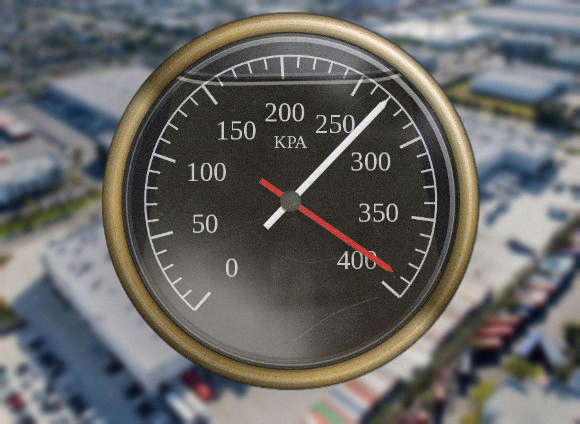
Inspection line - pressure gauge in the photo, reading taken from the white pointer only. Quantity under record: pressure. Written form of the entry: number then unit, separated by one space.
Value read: 270 kPa
